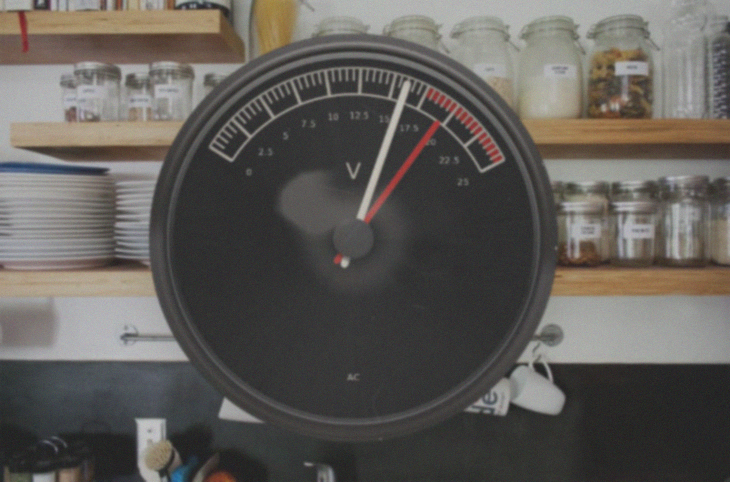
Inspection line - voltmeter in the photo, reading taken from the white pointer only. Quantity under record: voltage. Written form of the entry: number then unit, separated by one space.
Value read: 16 V
